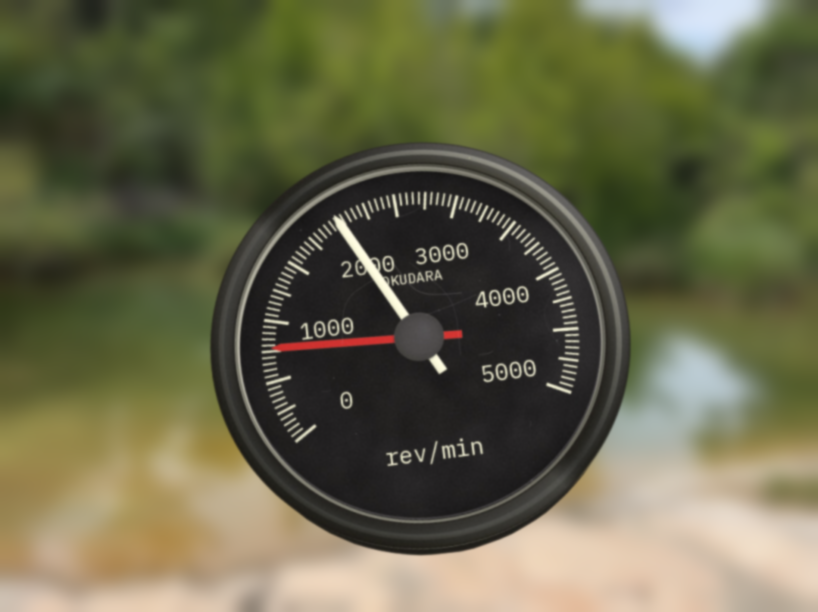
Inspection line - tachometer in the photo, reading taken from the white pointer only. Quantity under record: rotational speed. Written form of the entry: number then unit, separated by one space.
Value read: 2000 rpm
